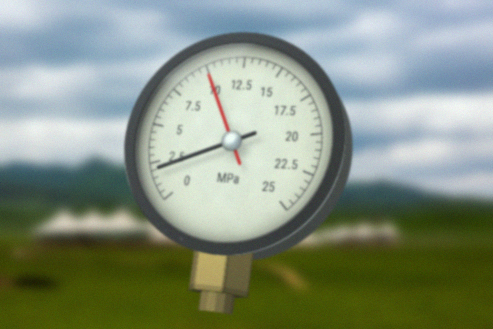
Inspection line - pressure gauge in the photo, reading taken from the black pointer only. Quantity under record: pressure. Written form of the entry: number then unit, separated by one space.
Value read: 2 MPa
